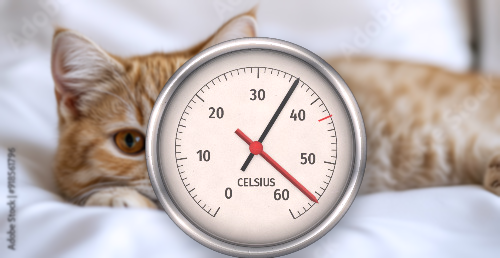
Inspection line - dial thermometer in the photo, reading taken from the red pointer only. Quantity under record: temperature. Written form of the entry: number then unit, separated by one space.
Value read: 56 °C
